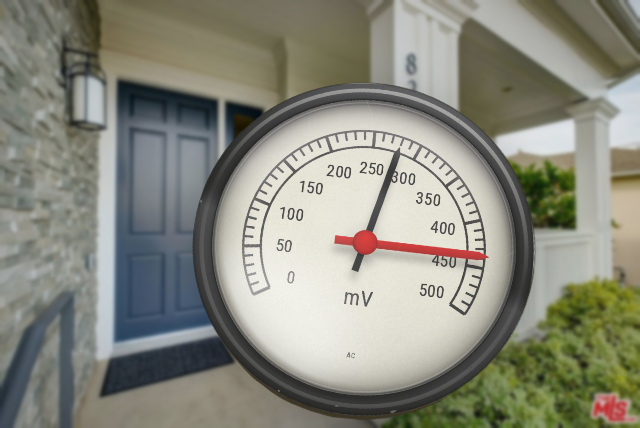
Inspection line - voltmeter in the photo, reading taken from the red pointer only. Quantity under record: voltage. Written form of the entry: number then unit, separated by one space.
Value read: 440 mV
